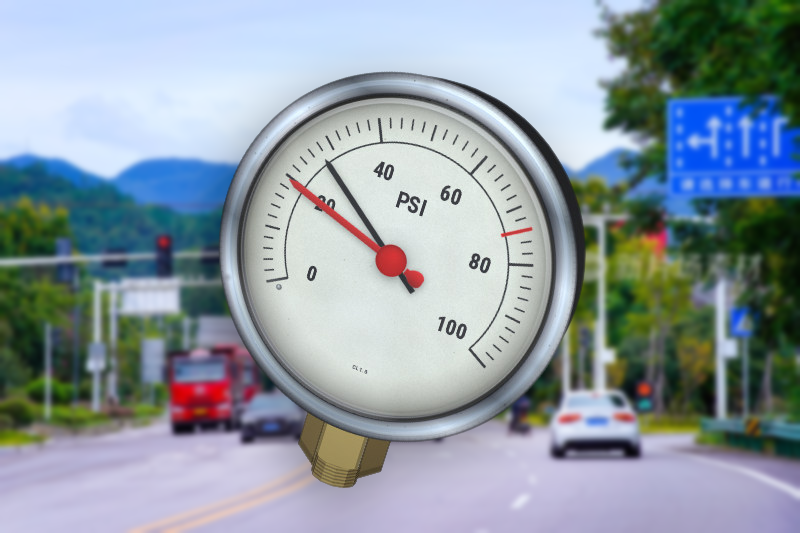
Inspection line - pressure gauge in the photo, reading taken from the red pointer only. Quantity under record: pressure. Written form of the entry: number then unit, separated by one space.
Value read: 20 psi
